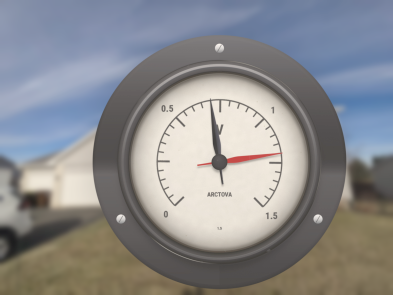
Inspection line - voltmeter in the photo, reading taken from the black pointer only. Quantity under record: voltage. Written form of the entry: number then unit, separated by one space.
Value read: 0.7 V
